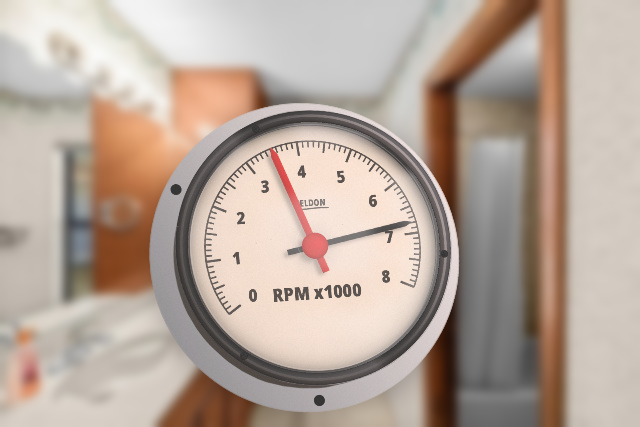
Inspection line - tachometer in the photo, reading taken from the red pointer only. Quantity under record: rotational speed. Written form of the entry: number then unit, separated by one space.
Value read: 3500 rpm
